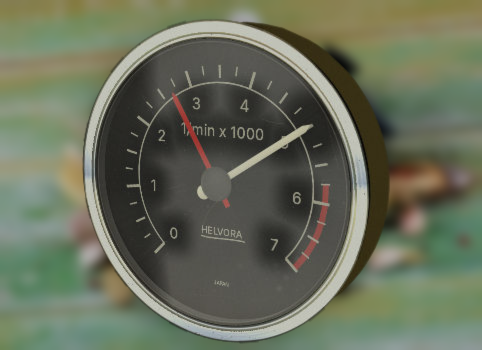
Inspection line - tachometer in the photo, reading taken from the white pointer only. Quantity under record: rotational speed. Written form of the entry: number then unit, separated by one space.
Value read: 5000 rpm
